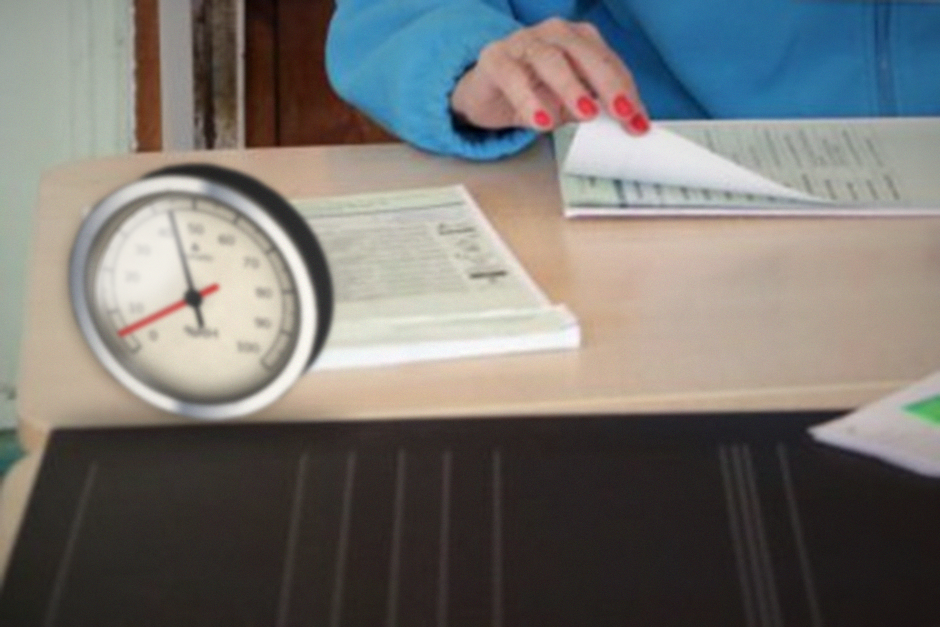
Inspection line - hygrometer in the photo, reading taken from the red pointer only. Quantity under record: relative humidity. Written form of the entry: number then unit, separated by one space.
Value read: 5 %
